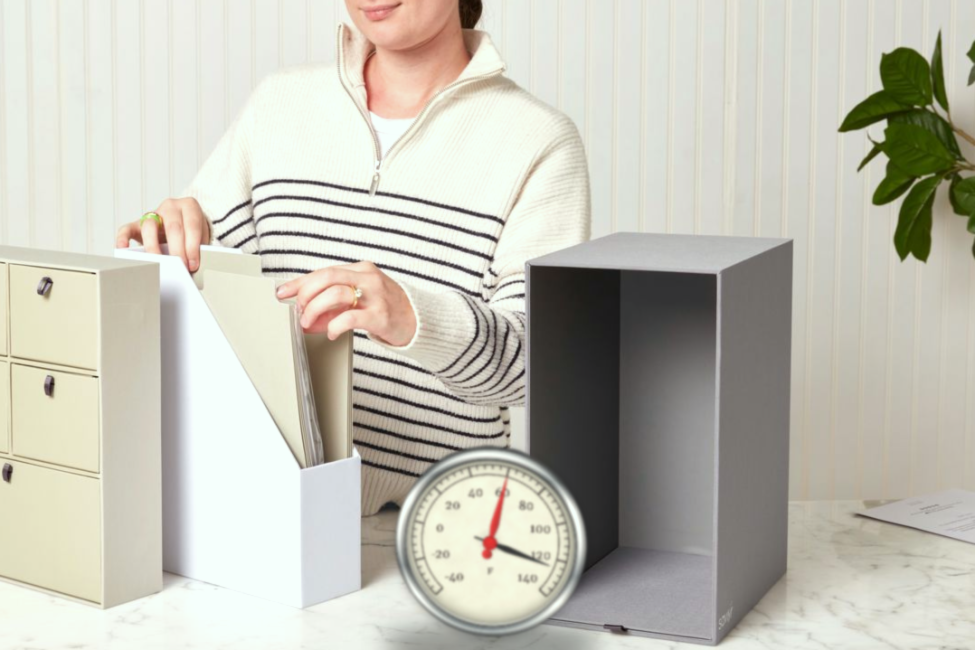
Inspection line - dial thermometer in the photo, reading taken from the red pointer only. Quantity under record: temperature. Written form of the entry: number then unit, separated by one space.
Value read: 60 °F
